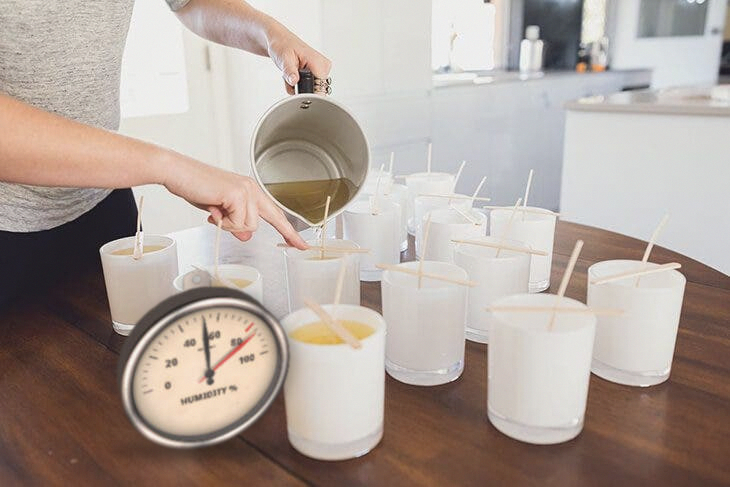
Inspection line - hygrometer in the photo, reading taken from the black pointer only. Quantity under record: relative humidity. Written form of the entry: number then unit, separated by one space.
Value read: 52 %
